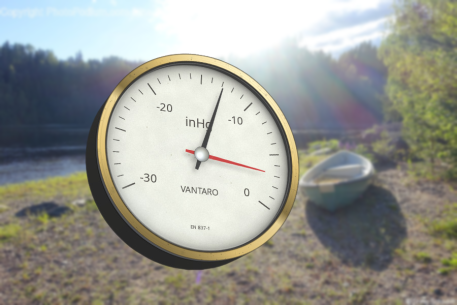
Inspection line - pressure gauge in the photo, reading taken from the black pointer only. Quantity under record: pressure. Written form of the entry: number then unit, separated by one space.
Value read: -13 inHg
